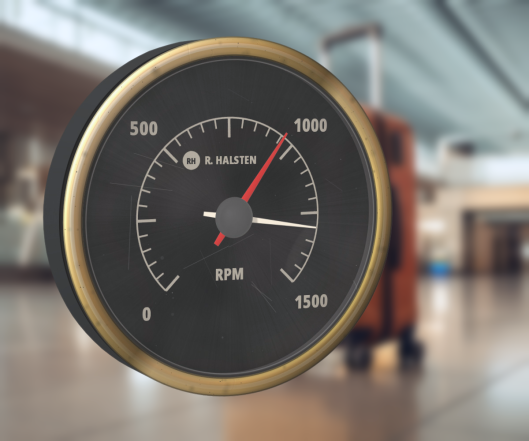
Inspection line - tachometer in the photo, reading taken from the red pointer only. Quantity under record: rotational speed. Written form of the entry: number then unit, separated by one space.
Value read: 950 rpm
